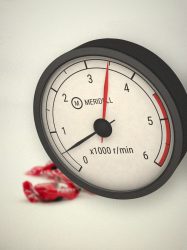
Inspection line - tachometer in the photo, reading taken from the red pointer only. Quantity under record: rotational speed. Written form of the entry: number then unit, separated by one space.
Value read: 3500 rpm
